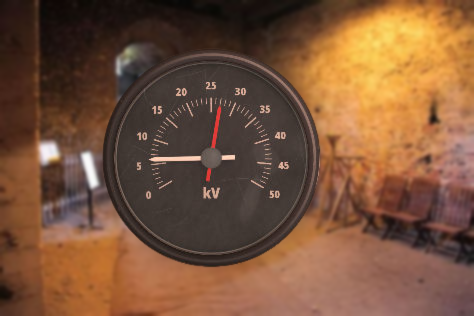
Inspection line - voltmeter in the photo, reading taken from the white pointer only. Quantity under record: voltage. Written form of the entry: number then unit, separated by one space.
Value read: 6 kV
